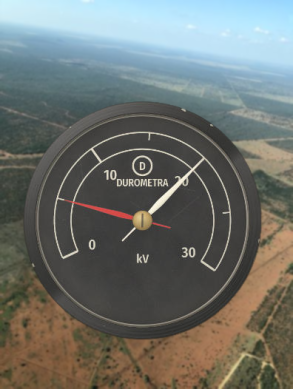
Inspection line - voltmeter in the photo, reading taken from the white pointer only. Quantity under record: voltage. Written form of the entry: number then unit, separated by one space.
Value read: 20 kV
